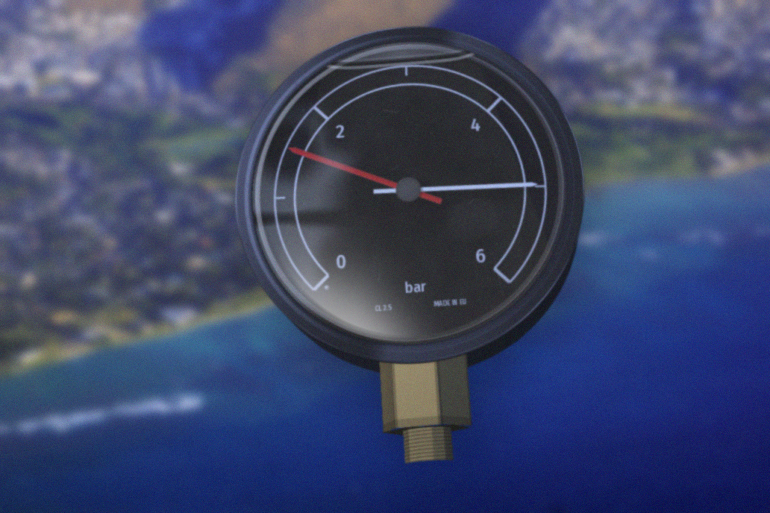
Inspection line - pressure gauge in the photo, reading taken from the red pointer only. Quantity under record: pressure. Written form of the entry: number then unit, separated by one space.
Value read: 1.5 bar
